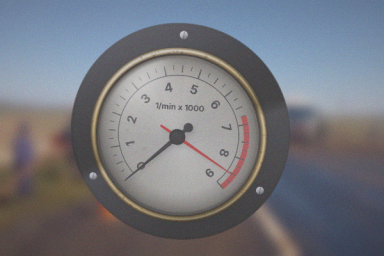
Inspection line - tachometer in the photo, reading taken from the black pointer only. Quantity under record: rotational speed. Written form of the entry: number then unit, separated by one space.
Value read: 0 rpm
